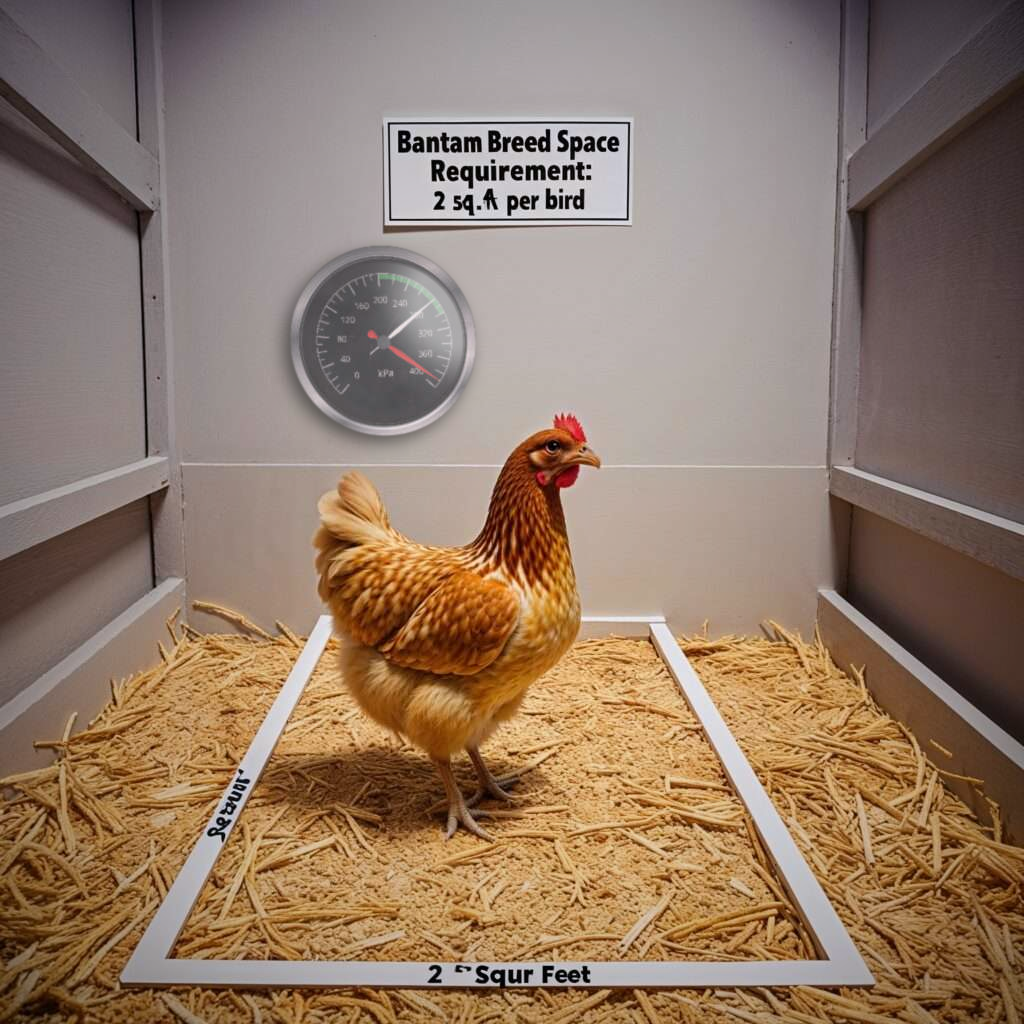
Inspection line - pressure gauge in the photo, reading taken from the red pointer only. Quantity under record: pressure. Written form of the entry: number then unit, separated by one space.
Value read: 390 kPa
